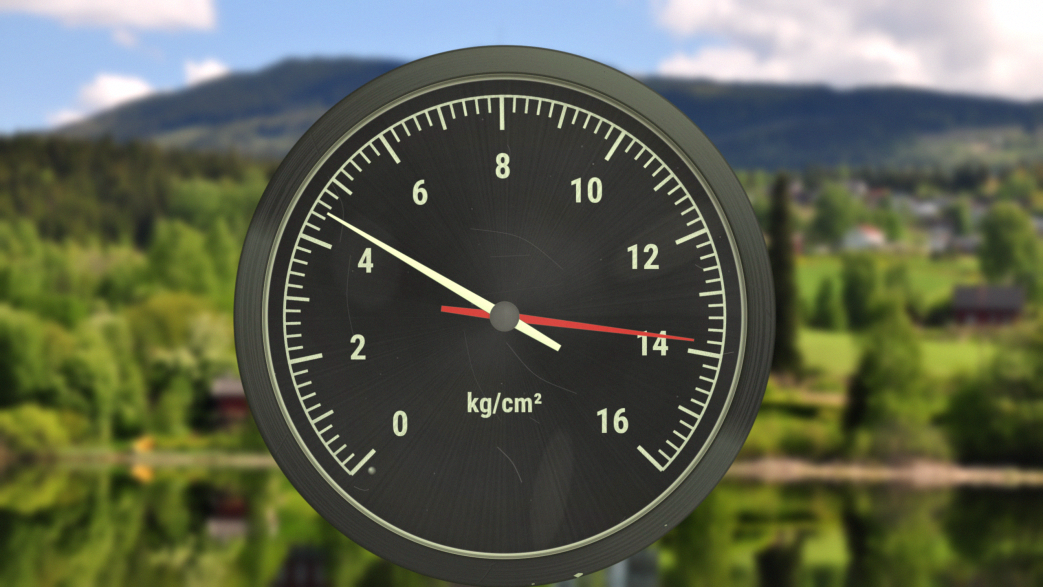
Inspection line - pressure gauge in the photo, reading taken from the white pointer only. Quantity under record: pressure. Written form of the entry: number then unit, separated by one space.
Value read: 4.5 kg/cm²
